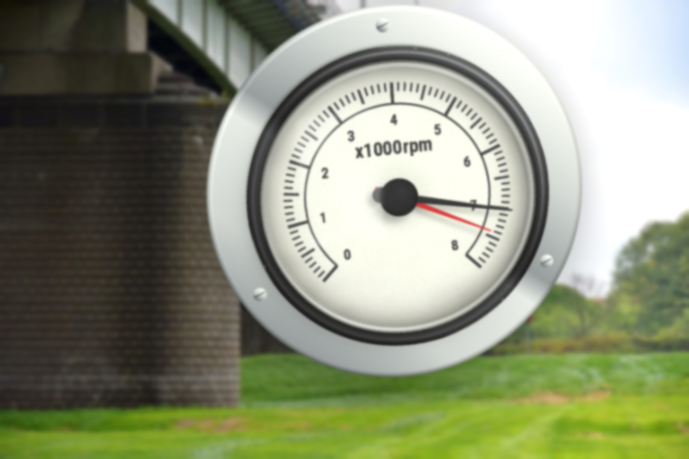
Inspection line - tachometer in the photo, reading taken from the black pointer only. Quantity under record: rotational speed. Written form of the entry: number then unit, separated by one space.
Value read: 7000 rpm
